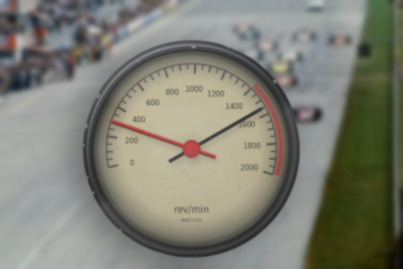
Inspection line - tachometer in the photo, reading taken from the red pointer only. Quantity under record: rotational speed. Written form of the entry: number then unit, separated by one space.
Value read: 300 rpm
